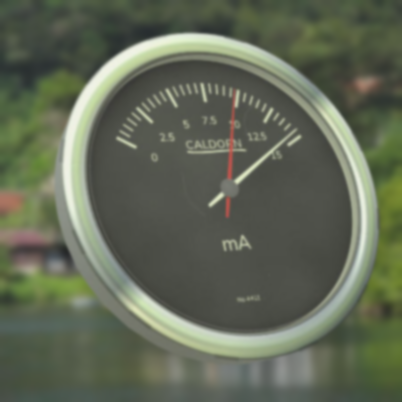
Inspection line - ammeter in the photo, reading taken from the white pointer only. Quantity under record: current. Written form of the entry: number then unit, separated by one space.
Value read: 14.5 mA
